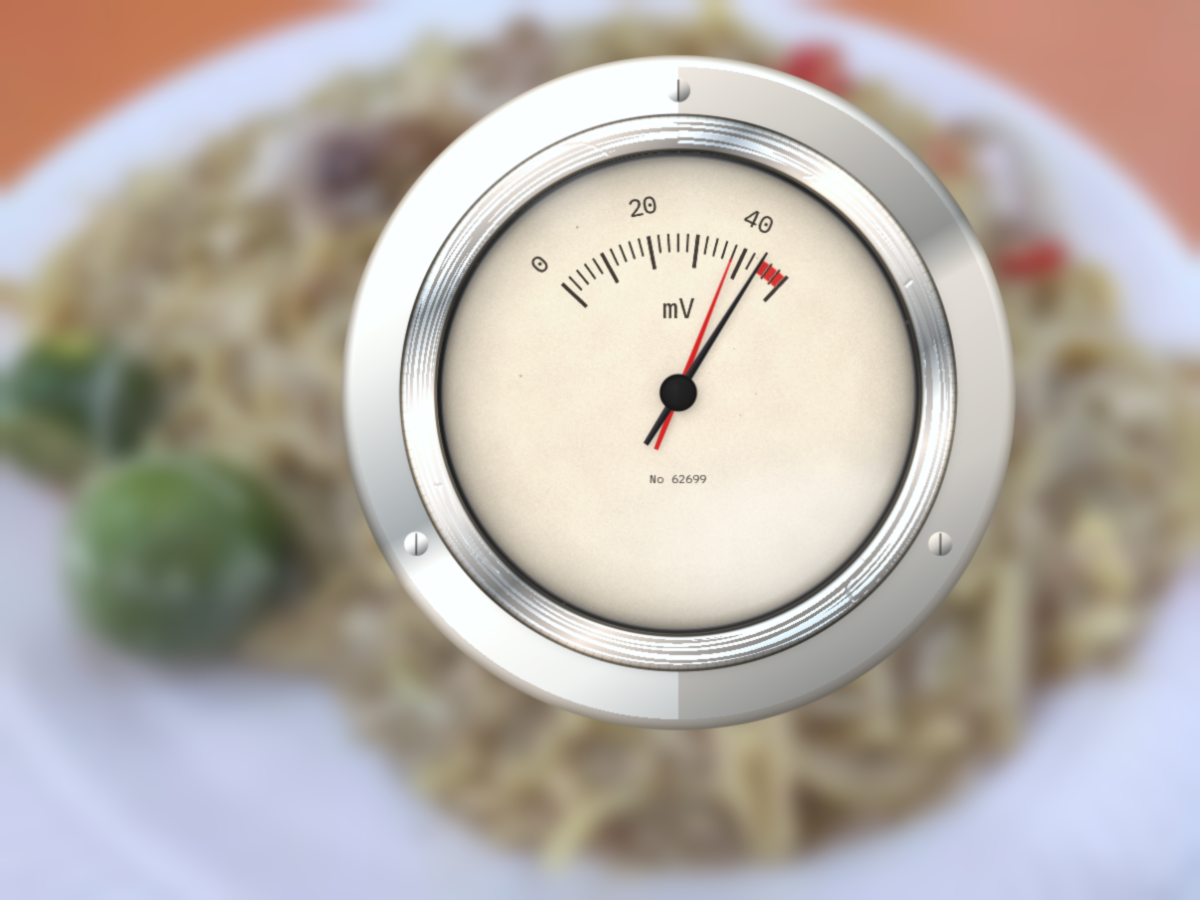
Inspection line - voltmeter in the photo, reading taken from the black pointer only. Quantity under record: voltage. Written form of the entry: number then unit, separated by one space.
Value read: 44 mV
